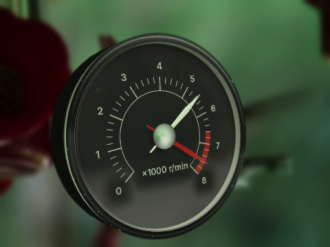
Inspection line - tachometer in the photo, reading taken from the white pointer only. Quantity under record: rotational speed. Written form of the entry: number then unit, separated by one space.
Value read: 5400 rpm
